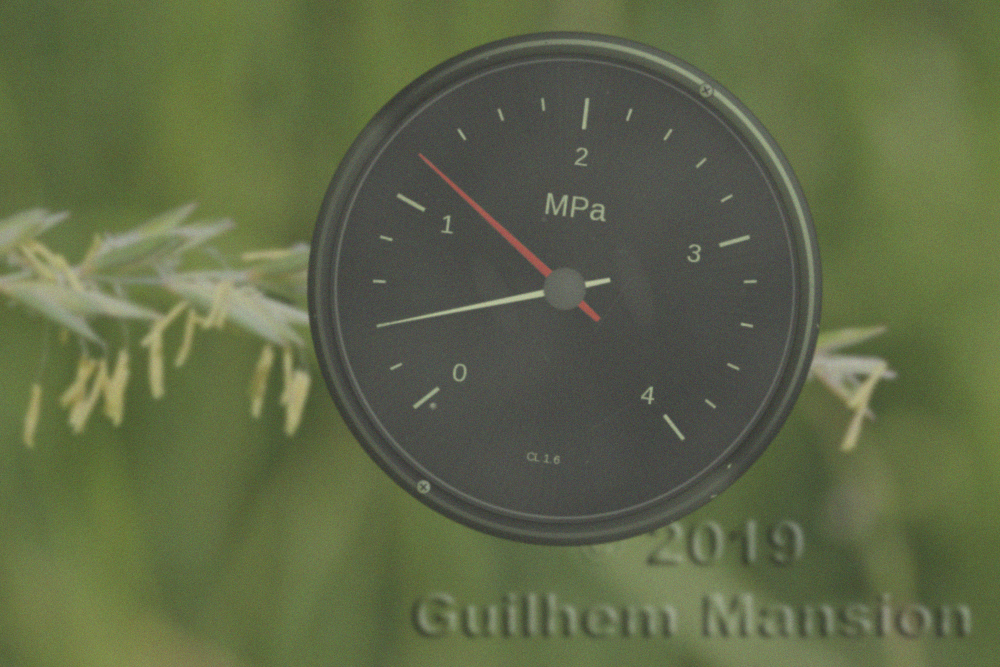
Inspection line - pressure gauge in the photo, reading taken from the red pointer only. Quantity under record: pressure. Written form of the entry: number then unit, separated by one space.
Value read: 1.2 MPa
